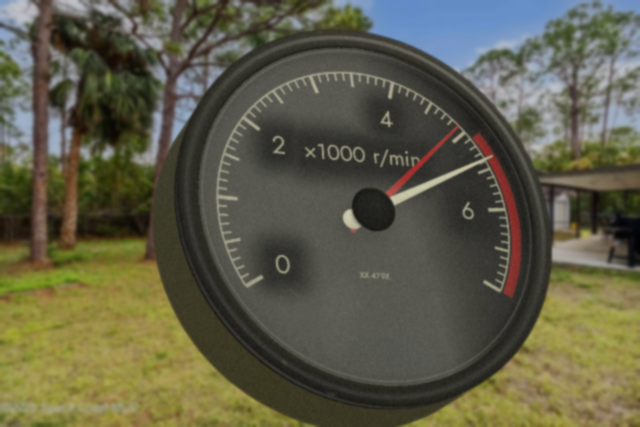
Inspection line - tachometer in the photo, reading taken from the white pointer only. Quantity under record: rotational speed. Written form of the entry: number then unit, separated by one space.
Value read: 5400 rpm
